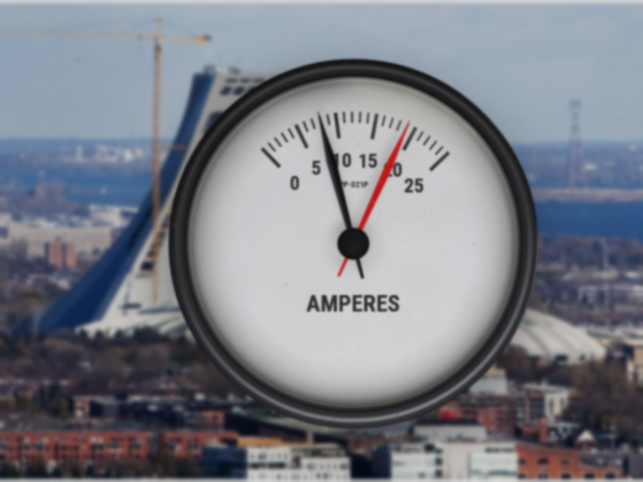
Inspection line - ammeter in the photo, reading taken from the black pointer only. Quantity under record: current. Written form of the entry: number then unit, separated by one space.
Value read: 8 A
